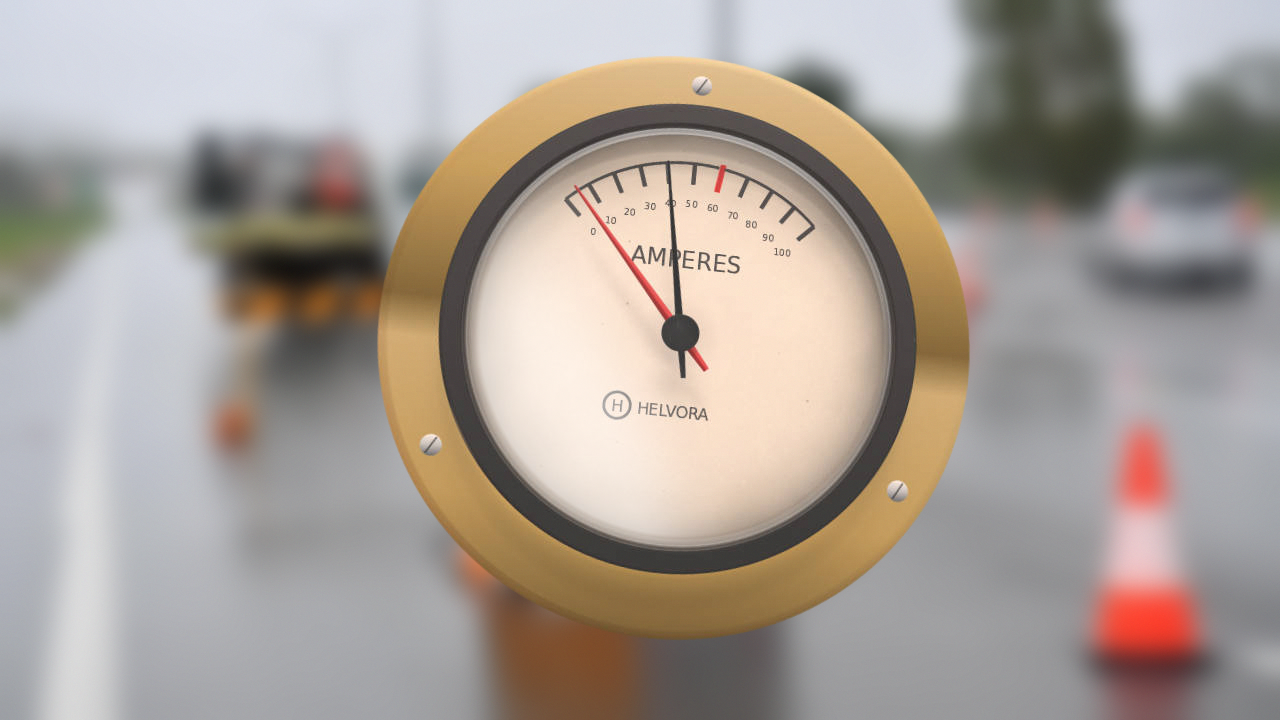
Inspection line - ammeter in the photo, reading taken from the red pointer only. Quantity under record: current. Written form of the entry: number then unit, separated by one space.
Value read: 5 A
